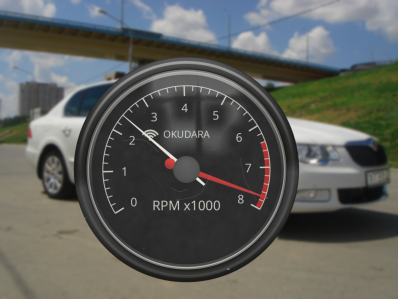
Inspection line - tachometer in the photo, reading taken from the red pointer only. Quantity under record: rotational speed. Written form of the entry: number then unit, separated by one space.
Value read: 7700 rpm
